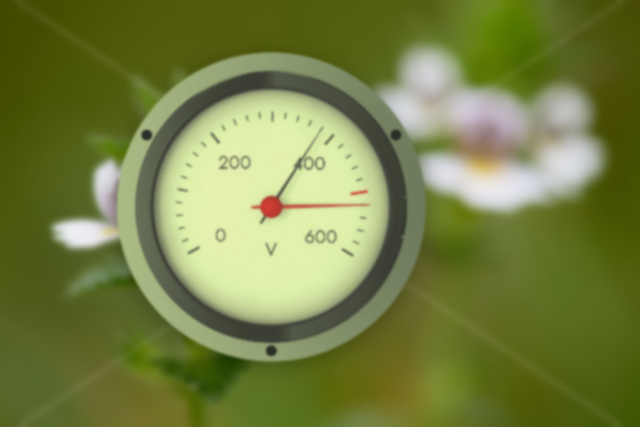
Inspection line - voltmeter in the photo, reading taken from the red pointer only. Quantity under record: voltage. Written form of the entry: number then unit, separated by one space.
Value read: 520 V
